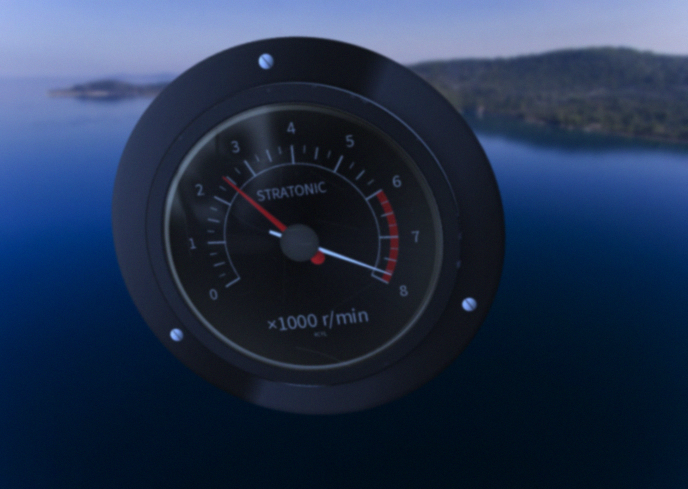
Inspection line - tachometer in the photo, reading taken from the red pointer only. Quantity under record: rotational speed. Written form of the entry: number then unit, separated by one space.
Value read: 2500 rpm
